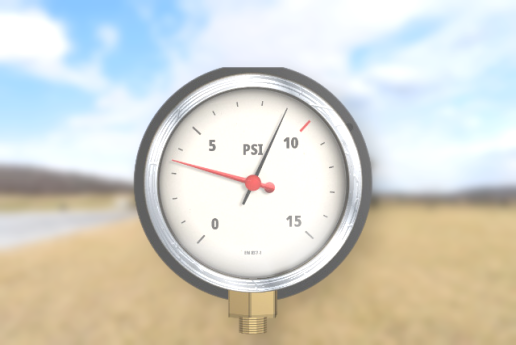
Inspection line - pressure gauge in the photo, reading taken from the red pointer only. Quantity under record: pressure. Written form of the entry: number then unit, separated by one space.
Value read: 3.5 psi
